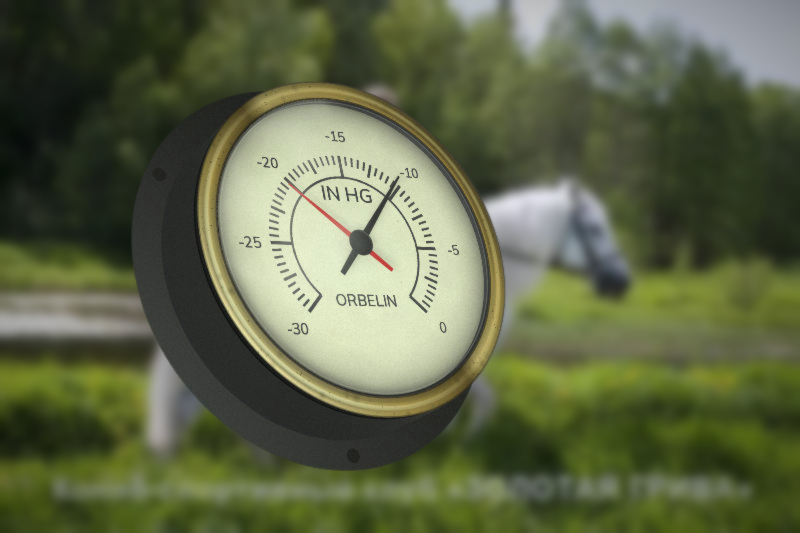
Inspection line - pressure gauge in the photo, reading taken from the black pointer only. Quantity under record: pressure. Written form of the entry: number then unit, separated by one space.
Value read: -10.5 inHg
